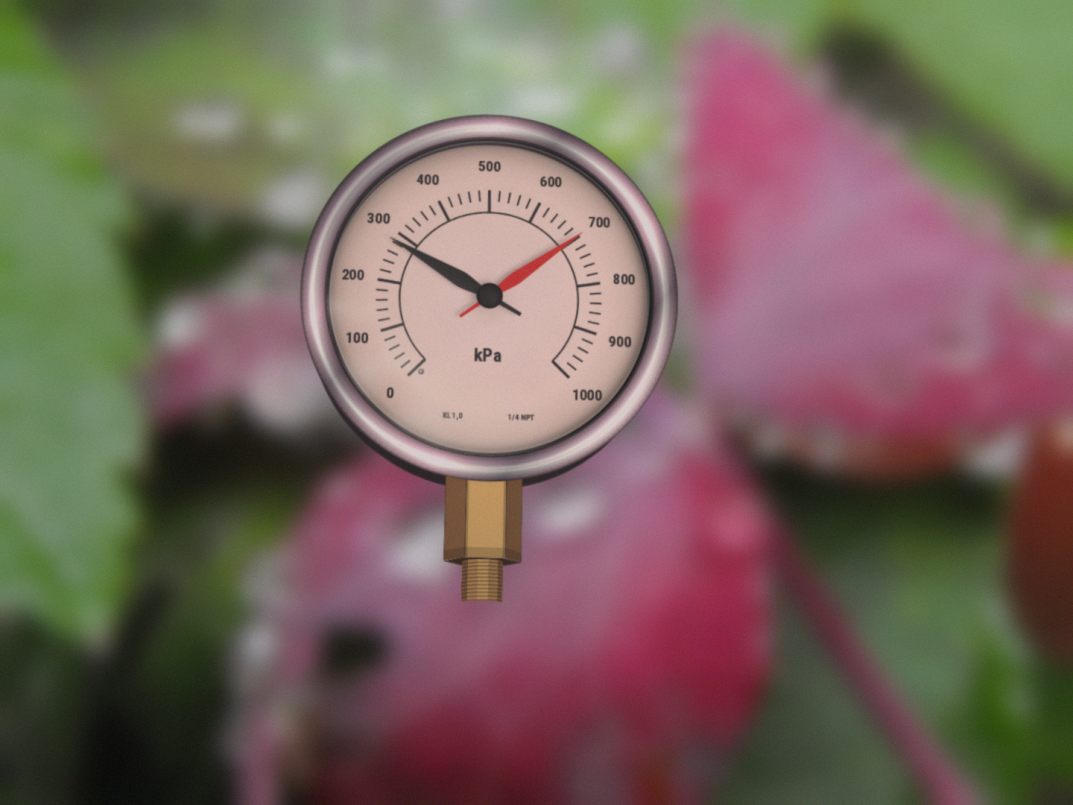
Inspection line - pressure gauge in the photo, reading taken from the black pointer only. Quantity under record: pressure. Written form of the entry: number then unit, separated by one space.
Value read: 280 kPa
